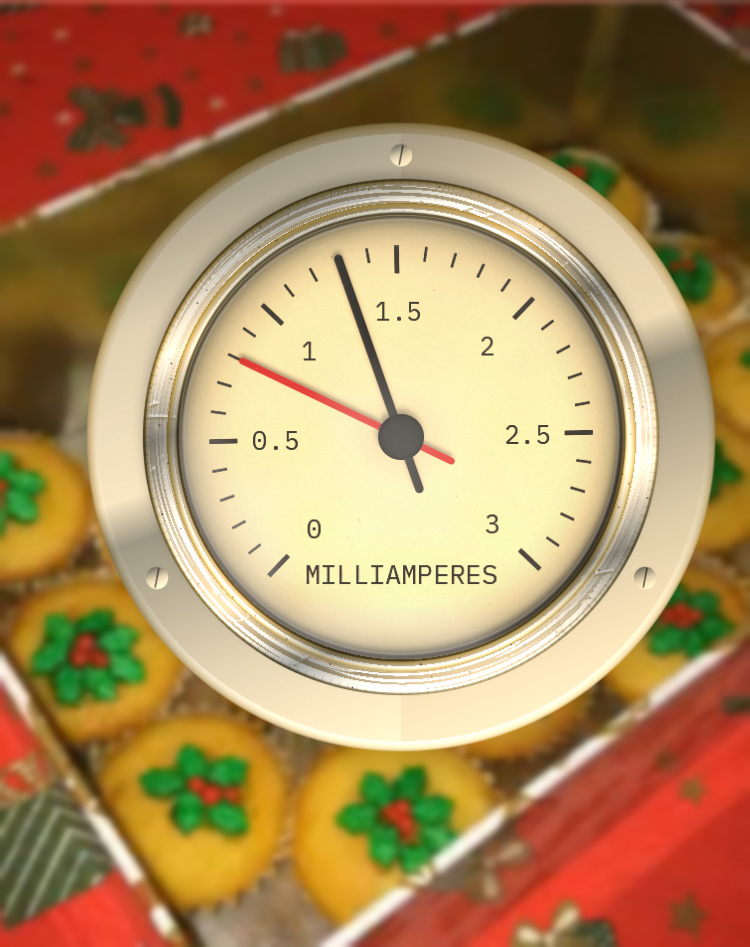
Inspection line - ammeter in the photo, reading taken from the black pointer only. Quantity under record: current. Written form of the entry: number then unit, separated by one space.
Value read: 1.3 mA
